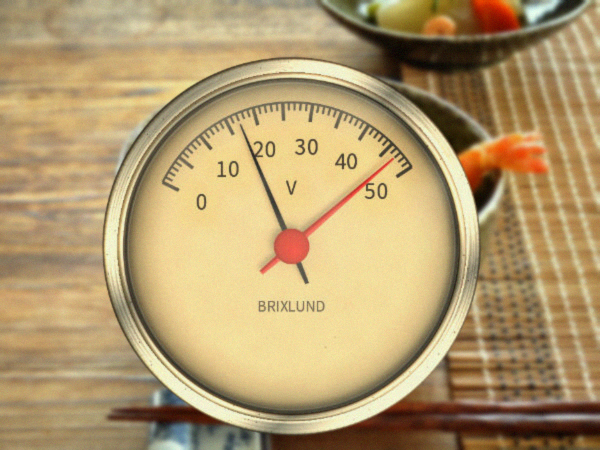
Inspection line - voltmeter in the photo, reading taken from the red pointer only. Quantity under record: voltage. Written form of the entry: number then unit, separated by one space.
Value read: 47 V
